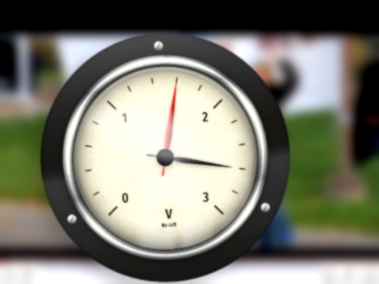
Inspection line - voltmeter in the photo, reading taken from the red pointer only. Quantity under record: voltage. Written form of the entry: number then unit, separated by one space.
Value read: 1.6 V
